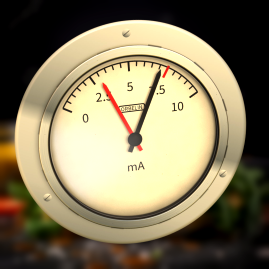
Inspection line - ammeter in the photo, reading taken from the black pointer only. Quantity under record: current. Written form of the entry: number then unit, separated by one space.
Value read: 7 mA
